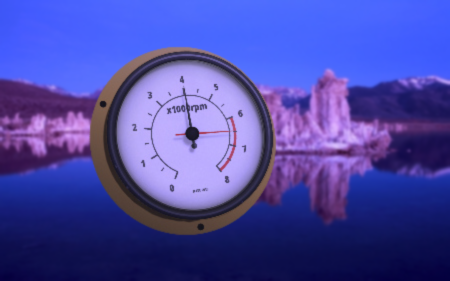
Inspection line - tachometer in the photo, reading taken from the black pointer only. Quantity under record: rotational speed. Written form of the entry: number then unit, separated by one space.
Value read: 4000 rpm
